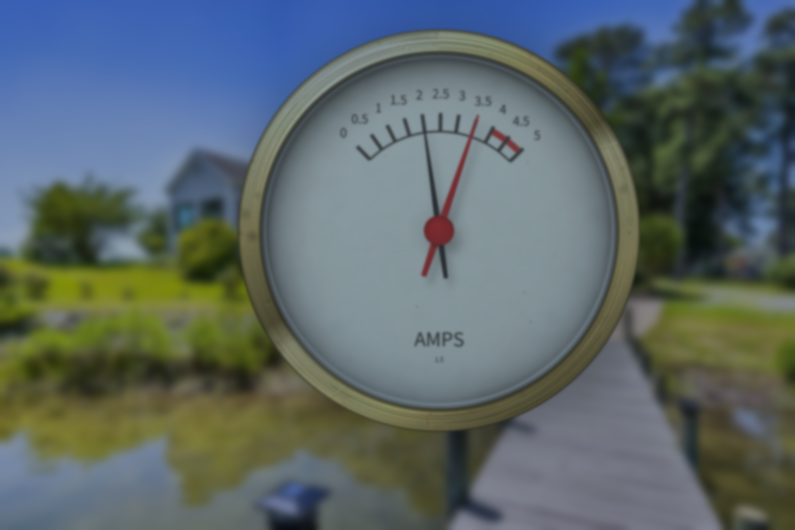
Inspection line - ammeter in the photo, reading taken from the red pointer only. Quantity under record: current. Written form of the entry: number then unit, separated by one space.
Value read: 3.5 A
